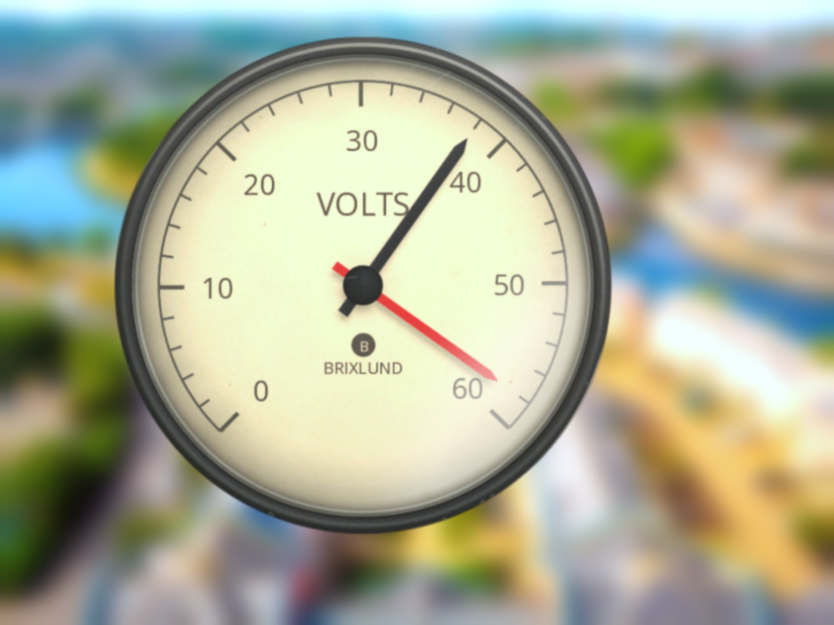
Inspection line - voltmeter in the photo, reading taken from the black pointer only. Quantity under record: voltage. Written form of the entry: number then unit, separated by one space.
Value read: 38 V
